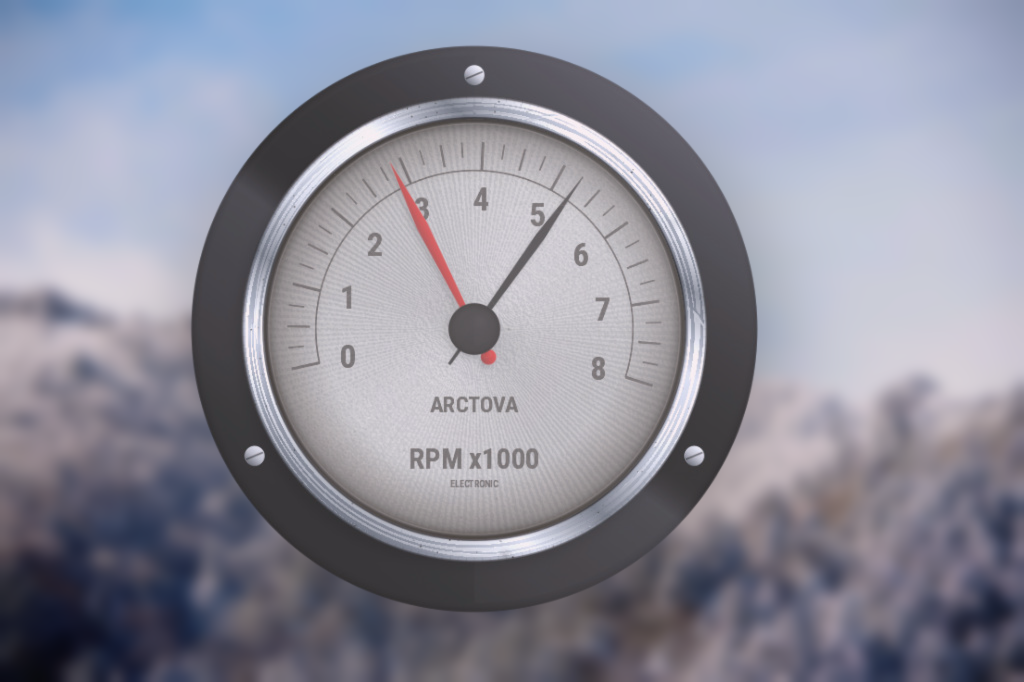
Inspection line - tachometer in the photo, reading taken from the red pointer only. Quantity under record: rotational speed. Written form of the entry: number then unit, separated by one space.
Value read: 2875 rpm
